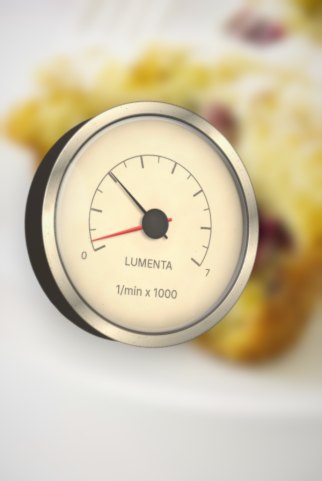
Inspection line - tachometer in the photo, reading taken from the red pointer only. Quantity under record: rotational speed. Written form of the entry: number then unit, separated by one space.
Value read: 250 rpm
